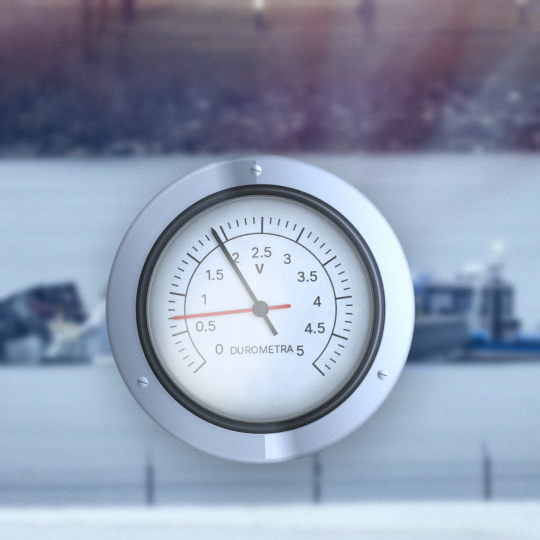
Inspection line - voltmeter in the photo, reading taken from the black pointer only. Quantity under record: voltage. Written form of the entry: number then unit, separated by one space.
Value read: 1.9 V
